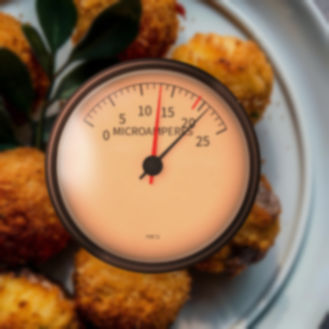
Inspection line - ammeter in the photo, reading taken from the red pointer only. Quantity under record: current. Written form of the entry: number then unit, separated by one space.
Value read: 13 µA
